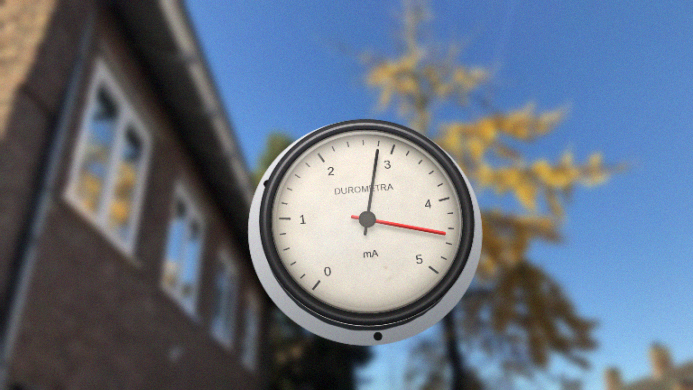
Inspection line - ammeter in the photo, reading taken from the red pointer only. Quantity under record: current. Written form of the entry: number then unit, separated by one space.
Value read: 4.5 mA
